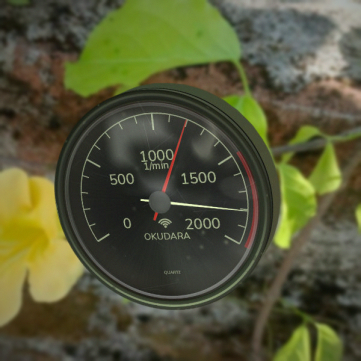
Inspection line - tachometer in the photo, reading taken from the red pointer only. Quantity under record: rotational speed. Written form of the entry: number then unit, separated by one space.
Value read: 1200 rpm
